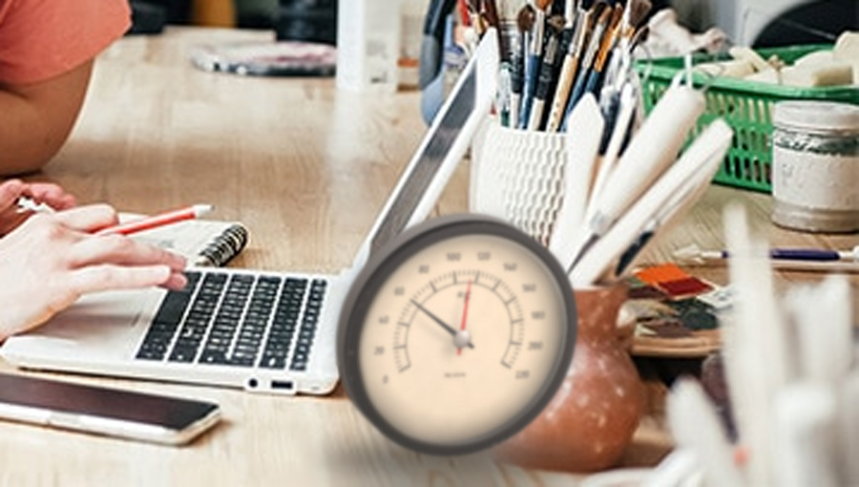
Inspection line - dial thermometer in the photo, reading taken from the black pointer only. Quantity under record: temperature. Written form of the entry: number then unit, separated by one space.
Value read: 60 °F
